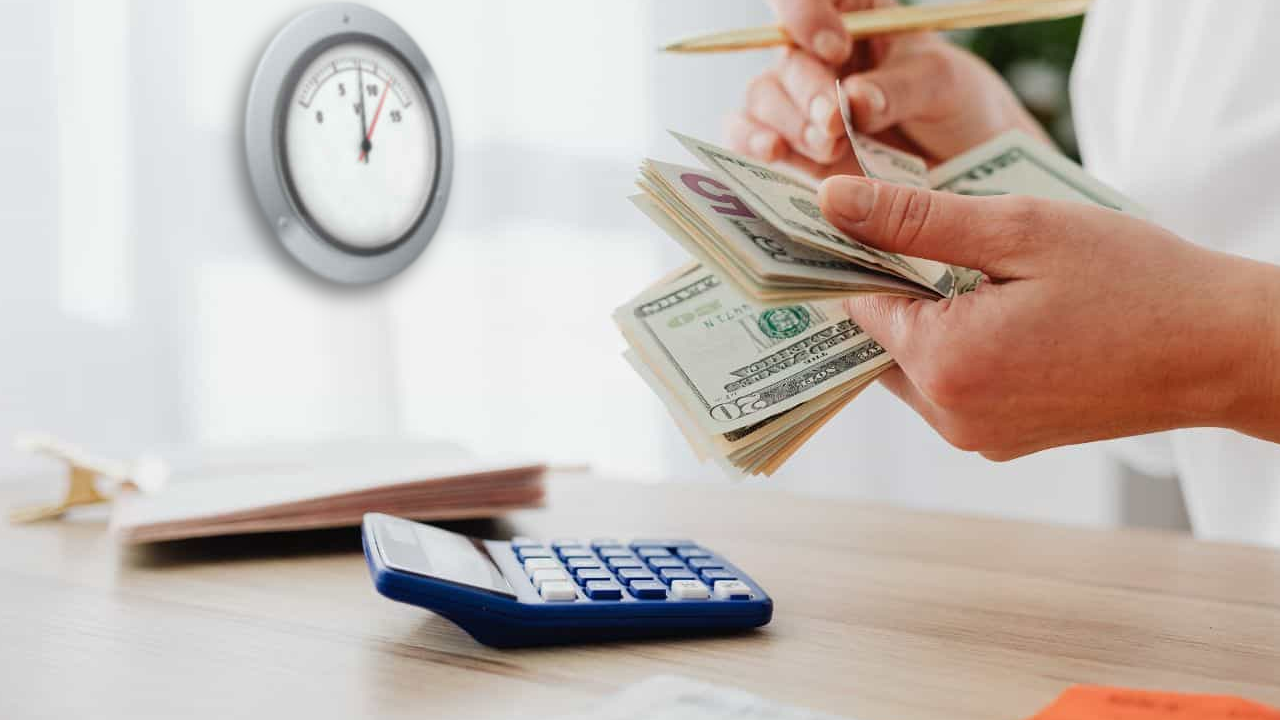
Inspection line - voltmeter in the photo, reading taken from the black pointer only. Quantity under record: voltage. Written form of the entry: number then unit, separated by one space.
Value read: 7.5 V
